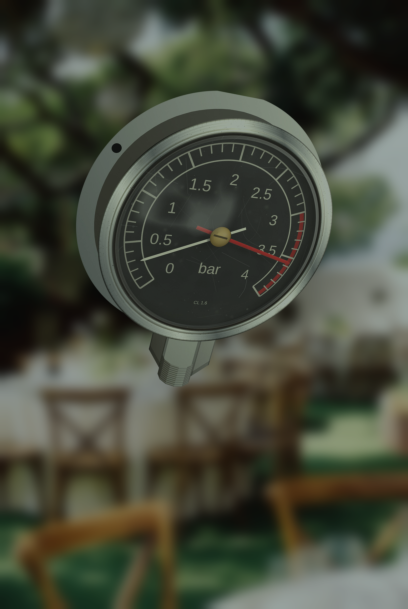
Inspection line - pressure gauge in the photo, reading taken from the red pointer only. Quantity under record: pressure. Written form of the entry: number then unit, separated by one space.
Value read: 3.55 bar
